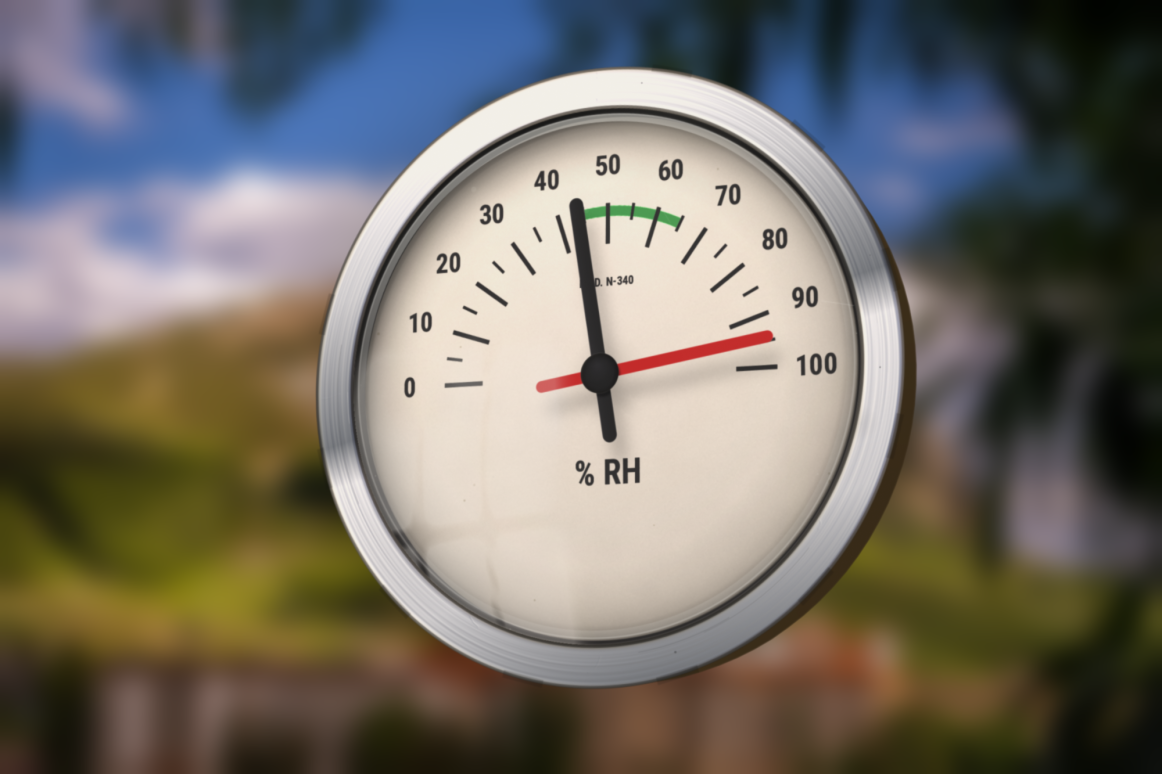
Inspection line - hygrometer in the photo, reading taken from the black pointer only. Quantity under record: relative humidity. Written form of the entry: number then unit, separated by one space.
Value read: 45 %
